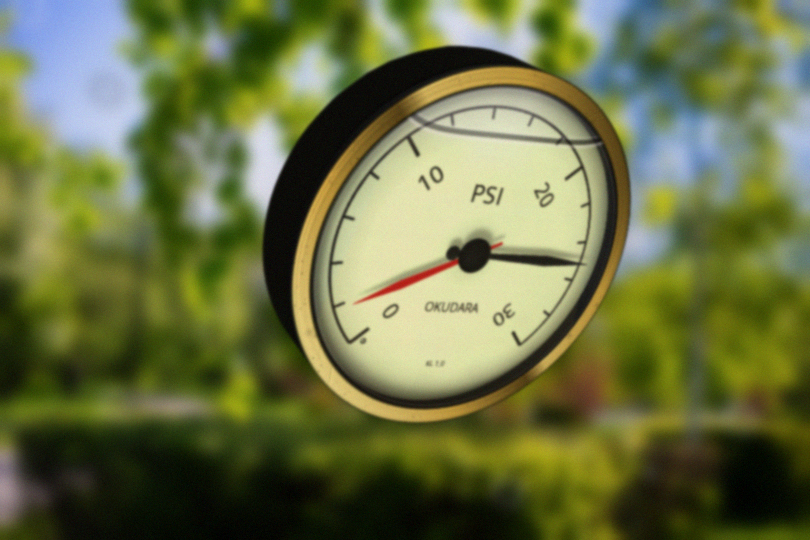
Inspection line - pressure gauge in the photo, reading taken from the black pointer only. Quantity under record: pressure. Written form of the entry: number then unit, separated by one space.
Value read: 25 psi
